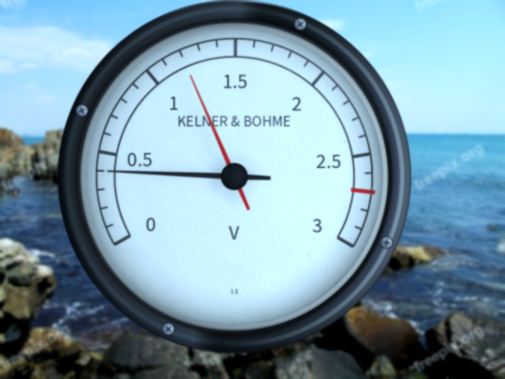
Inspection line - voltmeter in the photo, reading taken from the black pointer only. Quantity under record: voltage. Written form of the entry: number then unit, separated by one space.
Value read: 0.4 V
